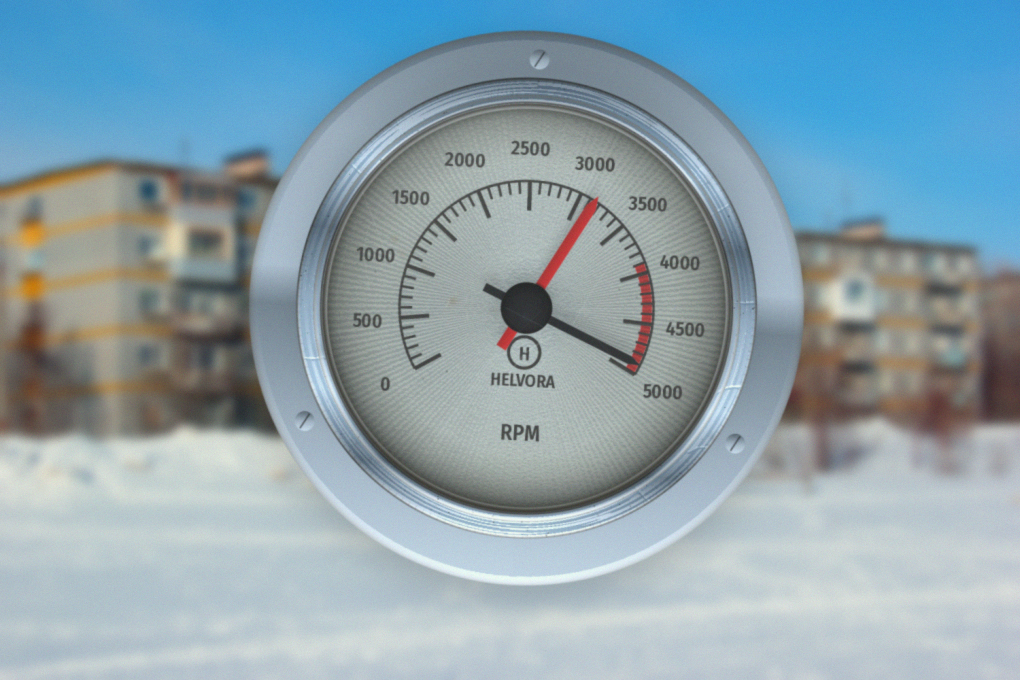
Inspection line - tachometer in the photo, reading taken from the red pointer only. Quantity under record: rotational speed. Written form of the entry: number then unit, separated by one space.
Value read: 3150 rpm
